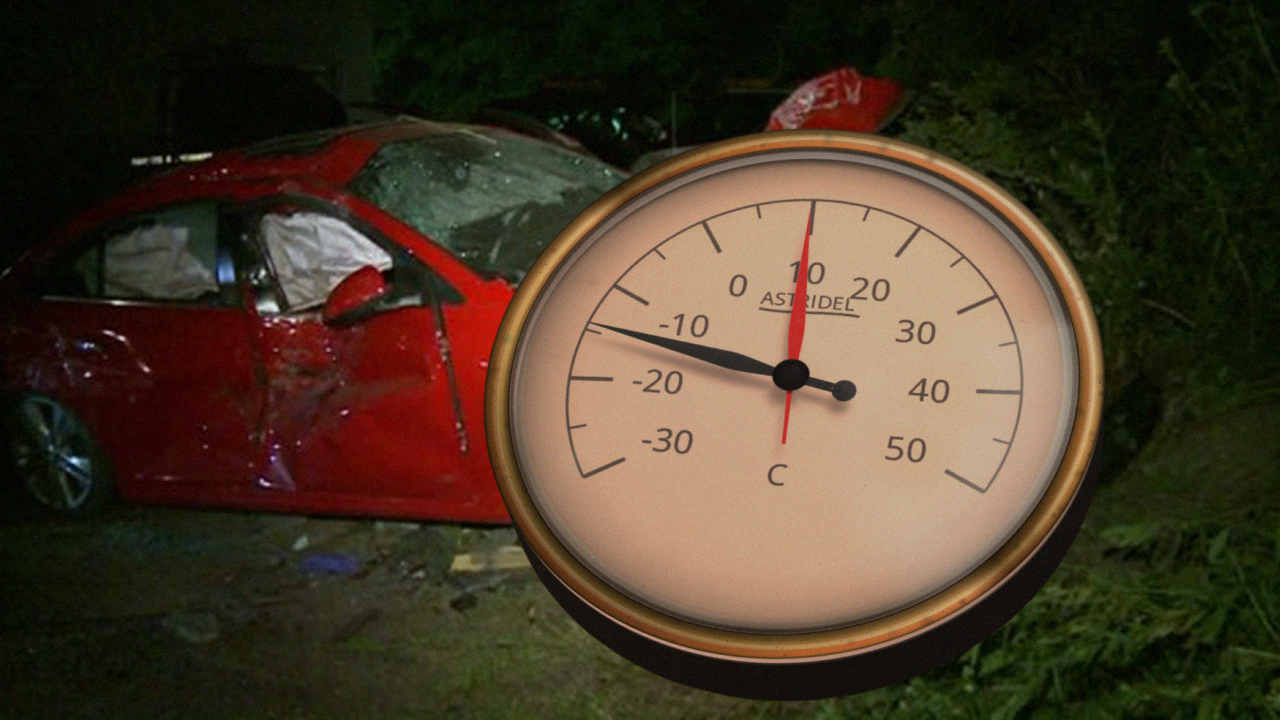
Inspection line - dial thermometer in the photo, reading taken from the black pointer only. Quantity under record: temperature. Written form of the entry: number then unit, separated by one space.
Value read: -15 °C
